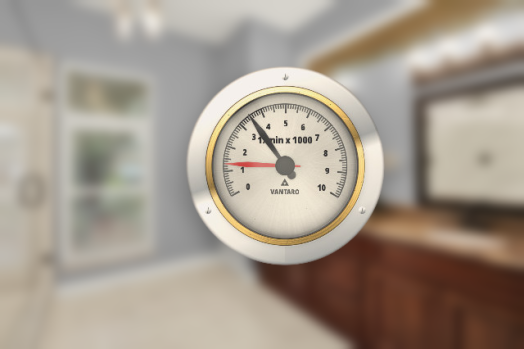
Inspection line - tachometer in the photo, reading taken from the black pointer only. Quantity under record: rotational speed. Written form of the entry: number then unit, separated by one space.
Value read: 3500 rpm
